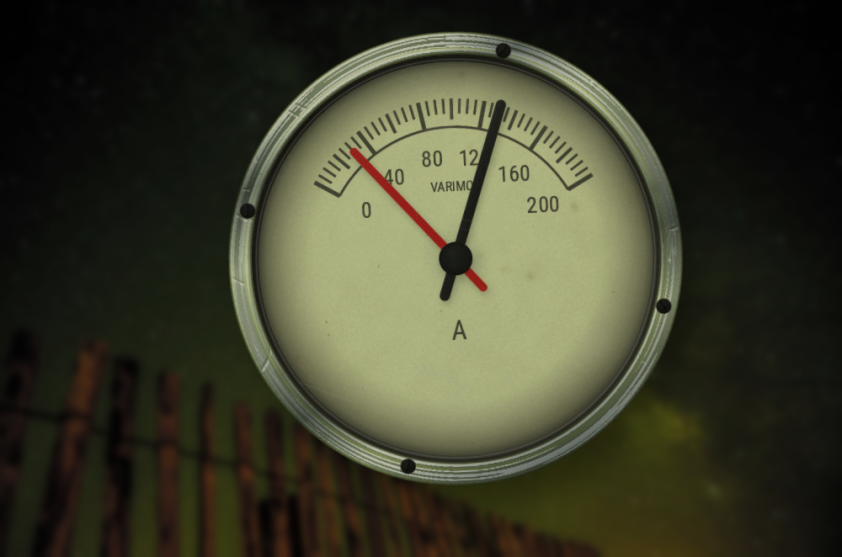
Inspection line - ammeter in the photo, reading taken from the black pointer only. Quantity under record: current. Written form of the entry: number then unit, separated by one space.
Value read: 130 A
